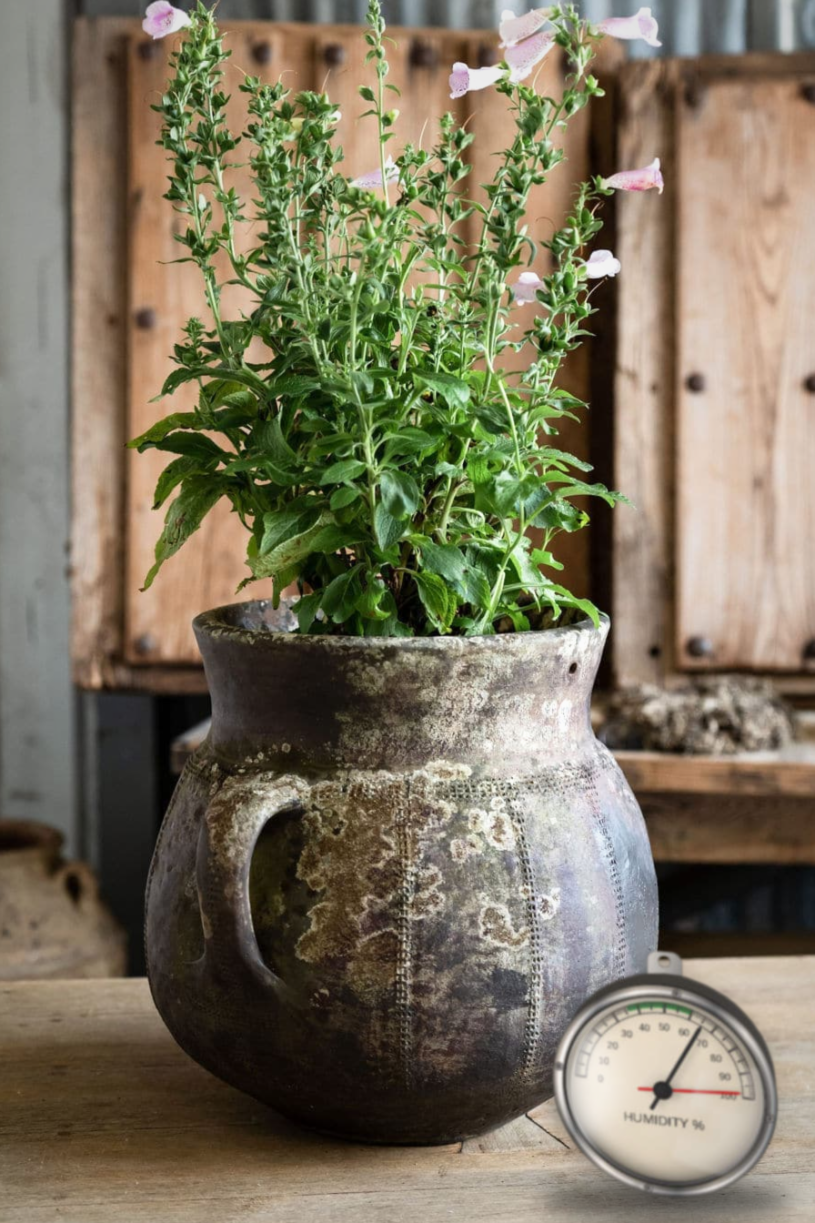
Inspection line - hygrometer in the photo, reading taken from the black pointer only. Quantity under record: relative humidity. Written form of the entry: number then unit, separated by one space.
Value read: 65 %
